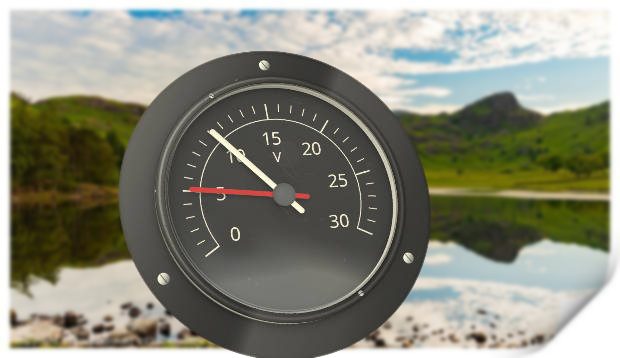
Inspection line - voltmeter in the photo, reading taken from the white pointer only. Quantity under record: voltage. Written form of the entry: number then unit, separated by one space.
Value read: 10 V
